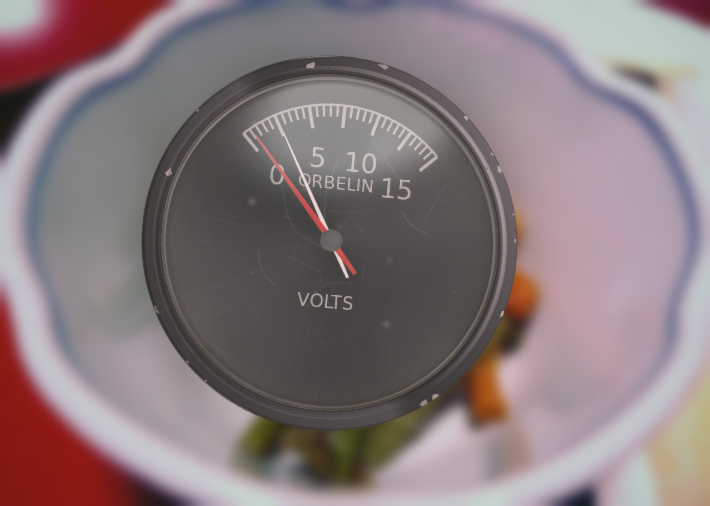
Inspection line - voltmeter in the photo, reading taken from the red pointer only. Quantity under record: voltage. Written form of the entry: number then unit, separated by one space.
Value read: 0.5 V
